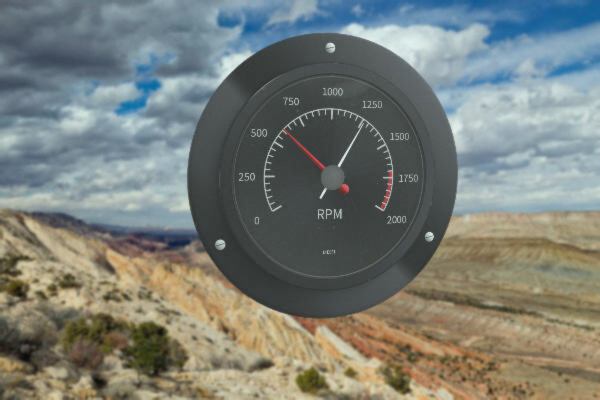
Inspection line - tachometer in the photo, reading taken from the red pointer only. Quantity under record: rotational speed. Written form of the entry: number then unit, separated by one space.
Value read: 600 rpm
